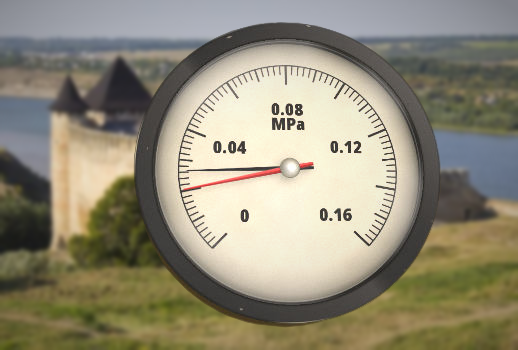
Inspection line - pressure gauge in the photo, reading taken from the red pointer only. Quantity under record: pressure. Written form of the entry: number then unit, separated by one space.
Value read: 0.02 MPa
